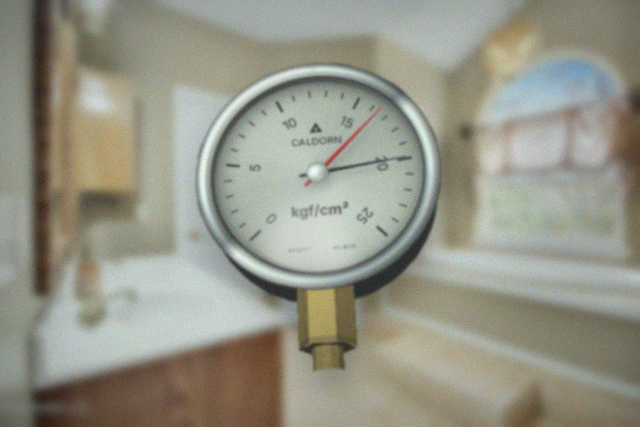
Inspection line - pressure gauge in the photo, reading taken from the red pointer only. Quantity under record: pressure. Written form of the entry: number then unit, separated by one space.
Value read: 16.5 kg/cm²
